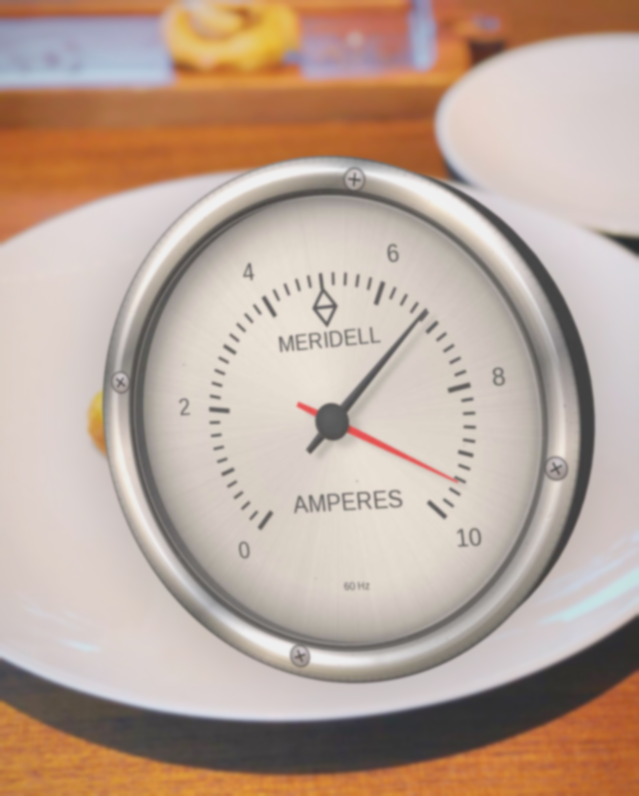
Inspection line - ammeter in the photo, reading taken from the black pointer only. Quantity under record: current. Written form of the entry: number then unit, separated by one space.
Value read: 6.8 A
